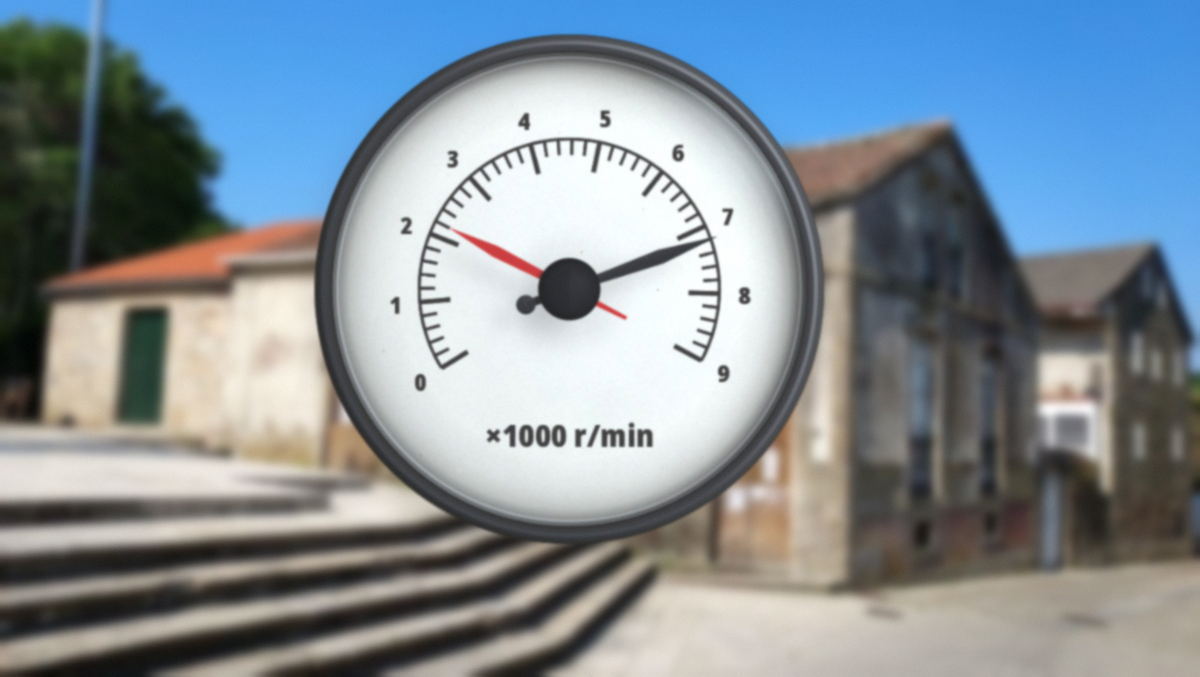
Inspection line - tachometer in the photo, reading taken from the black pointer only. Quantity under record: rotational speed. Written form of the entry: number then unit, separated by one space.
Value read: 7200 rpm
